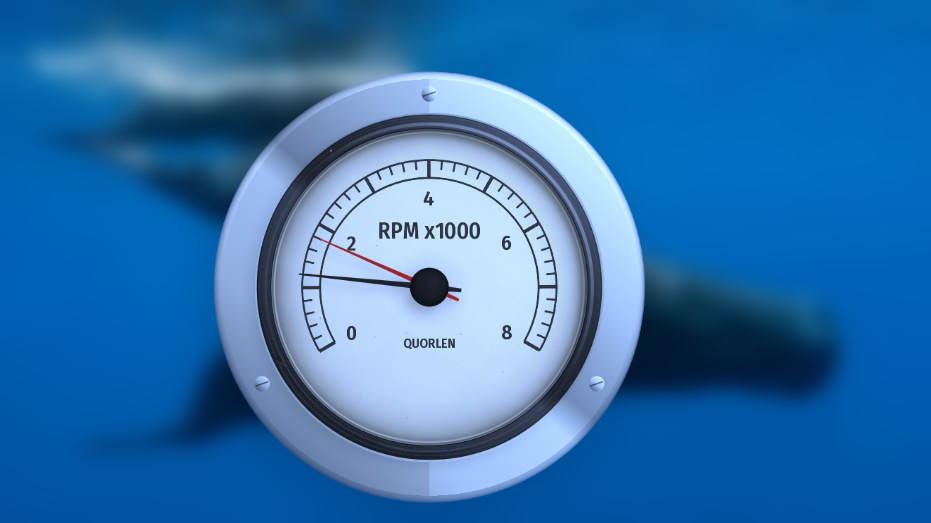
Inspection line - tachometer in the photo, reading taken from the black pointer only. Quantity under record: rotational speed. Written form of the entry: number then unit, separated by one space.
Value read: 1200 rpm
